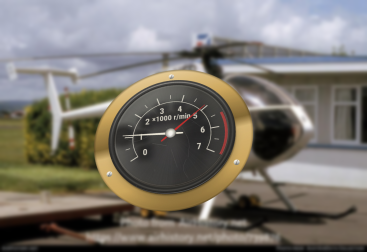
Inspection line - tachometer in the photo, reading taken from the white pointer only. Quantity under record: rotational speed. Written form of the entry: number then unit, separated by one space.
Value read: 1000 rpm
